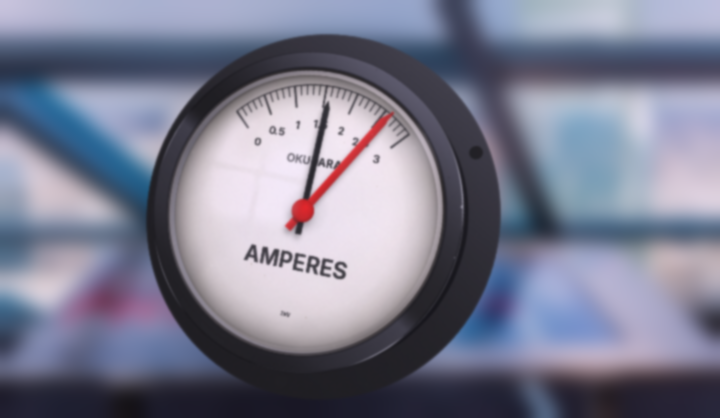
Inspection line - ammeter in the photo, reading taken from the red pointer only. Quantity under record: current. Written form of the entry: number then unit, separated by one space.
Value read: 2.6 A
